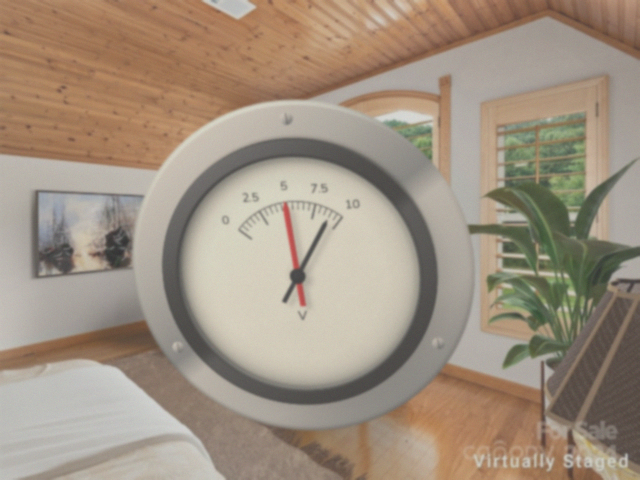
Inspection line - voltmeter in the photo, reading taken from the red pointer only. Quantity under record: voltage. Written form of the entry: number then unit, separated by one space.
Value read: 5 V
